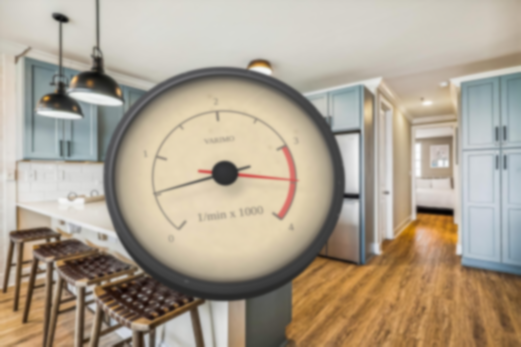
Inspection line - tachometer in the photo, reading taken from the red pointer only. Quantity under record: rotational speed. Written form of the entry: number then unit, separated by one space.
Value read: 3500 rpm
